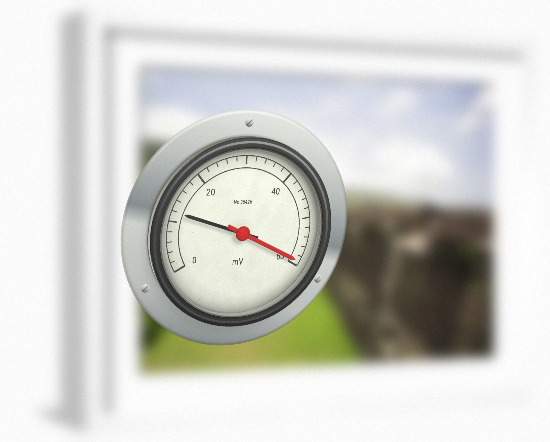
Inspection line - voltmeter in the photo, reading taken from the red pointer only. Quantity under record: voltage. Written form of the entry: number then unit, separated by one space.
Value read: 59 mV
